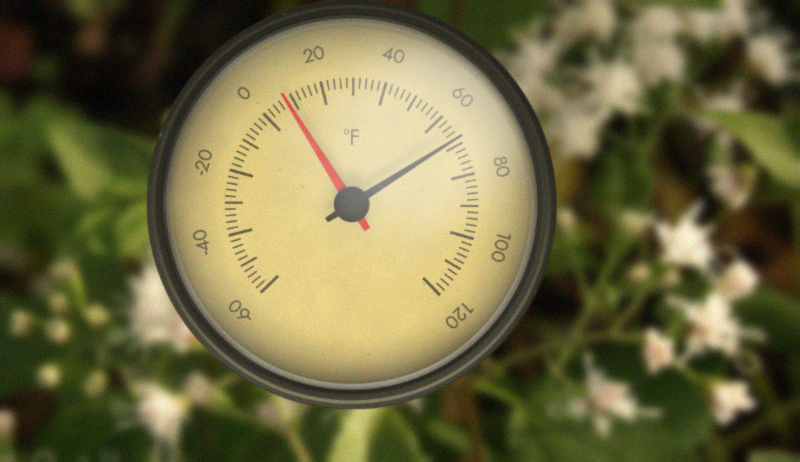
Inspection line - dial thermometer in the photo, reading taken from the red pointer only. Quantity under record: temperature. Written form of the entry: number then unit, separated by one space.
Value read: 8 °F
